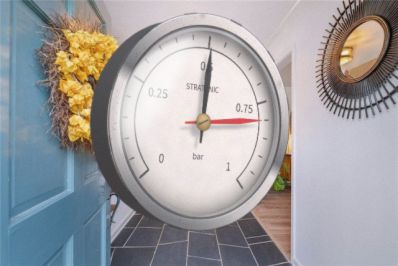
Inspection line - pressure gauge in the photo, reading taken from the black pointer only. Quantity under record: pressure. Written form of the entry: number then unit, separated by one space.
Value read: 0.5 bar
